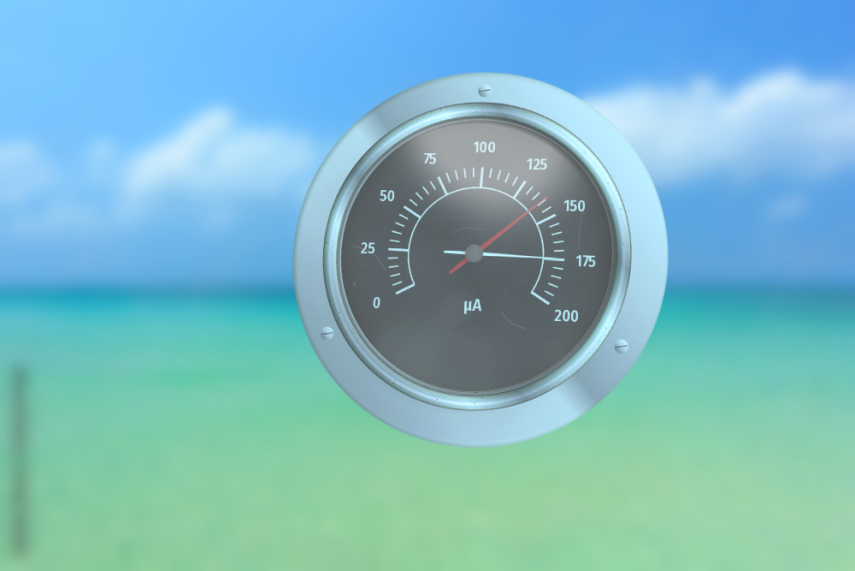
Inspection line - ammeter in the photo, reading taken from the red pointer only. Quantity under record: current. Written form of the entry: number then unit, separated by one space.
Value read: 140 µA
